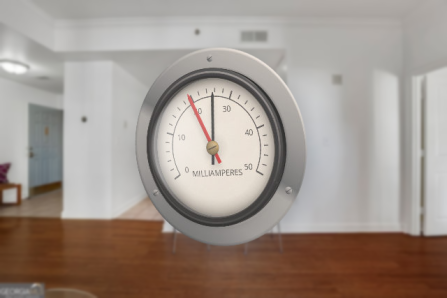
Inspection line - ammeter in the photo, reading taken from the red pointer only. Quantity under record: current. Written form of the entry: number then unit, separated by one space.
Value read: 20 mA
